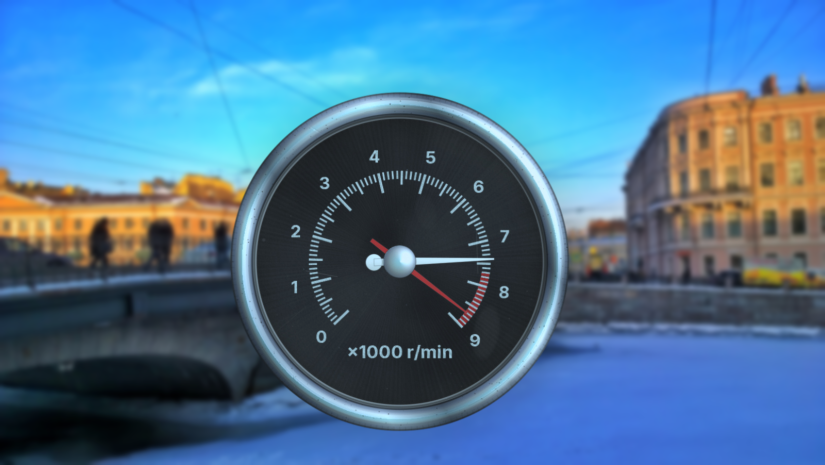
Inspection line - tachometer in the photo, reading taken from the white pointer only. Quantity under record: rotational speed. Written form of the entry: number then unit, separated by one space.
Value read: 7400 rpm
